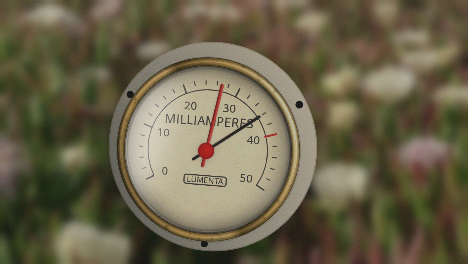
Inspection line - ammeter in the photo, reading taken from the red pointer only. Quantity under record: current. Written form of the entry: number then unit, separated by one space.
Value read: 27 mA
